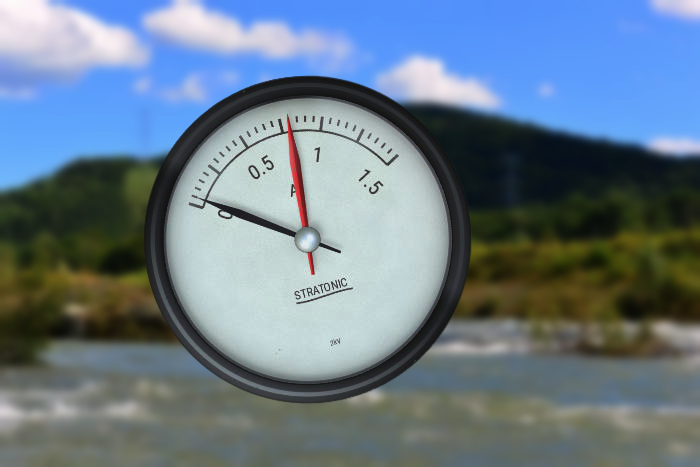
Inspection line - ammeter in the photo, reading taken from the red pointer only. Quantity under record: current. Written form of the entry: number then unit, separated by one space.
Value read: 0.8 A
